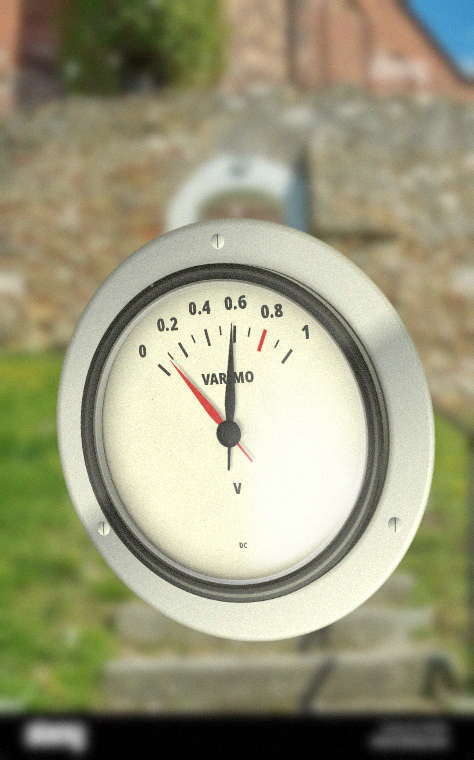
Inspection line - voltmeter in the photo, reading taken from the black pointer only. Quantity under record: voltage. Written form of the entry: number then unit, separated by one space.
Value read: 0.6 V
